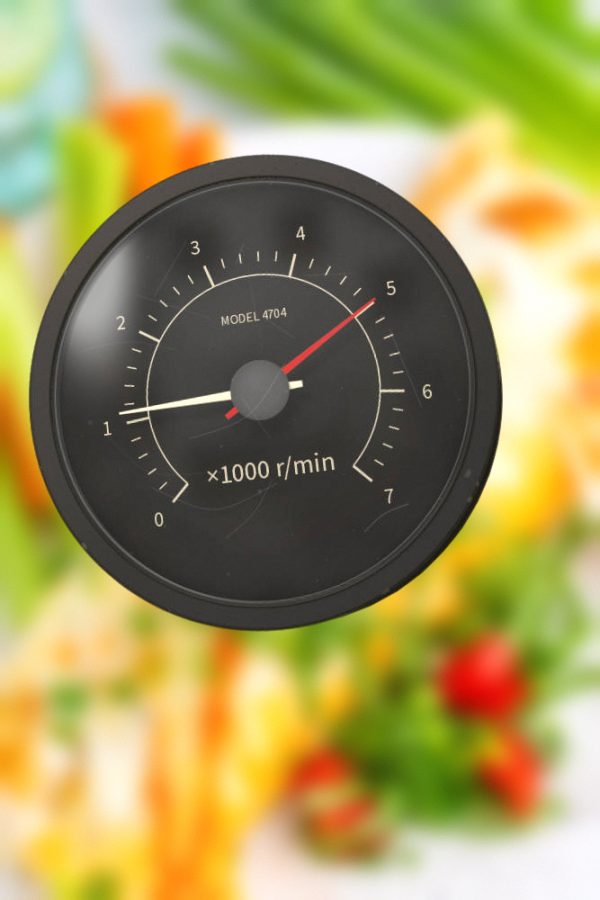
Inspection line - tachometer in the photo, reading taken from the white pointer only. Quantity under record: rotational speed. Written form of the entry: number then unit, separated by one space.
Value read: 1100 rpm
